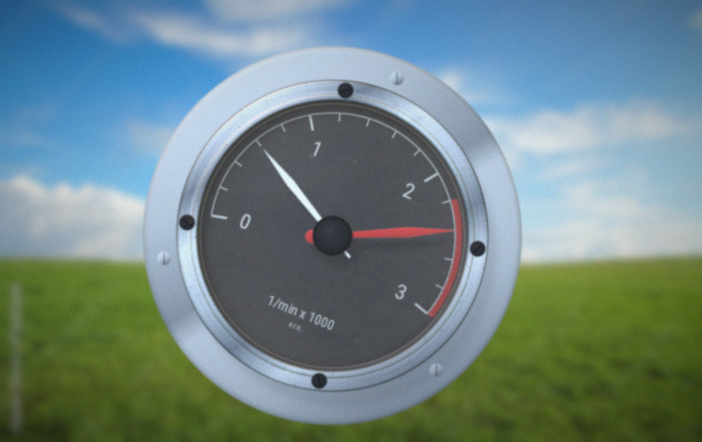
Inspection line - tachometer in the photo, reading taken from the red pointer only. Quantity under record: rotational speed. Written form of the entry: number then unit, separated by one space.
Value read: 2400 rpm
